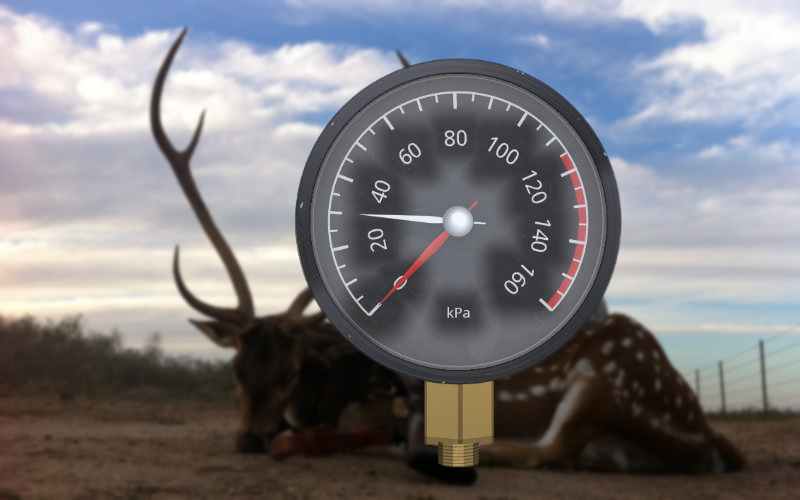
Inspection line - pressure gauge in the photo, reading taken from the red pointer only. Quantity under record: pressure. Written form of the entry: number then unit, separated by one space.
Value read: 0 kPa
